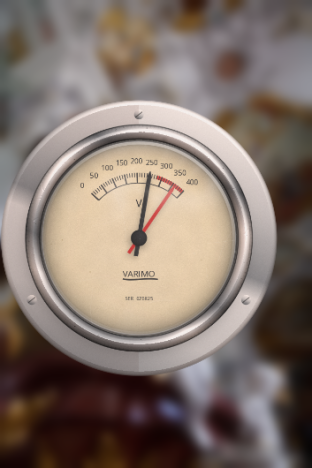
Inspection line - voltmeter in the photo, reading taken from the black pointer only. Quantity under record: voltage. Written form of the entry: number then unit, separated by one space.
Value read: 250 V
